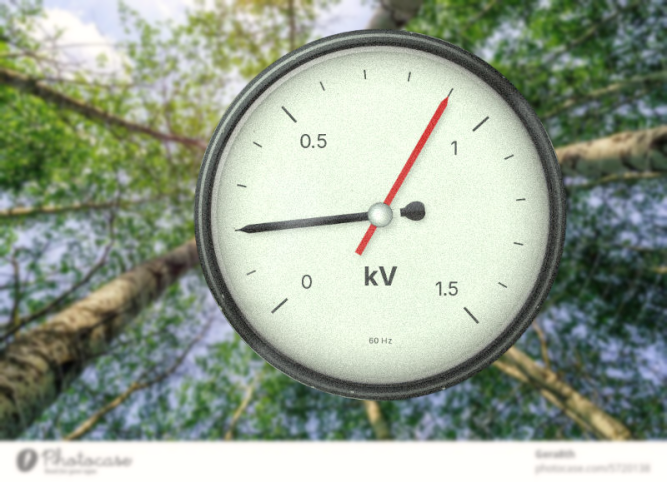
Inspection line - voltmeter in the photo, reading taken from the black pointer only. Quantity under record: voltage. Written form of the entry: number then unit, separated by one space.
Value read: 0.2 kV
